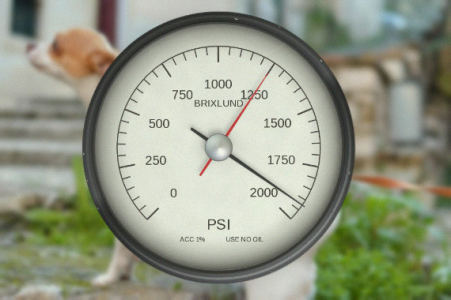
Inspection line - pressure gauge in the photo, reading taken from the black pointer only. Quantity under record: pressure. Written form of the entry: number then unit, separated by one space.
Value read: 1925 psi
